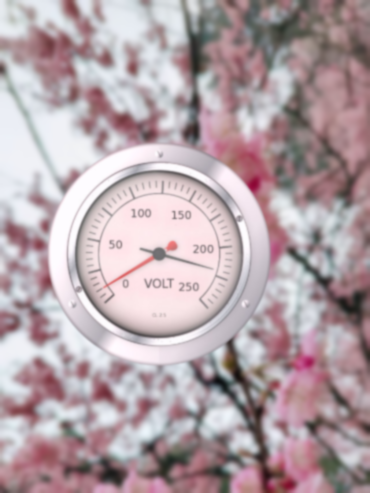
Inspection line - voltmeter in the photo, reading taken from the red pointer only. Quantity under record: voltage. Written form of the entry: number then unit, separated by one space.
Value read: 10 V
